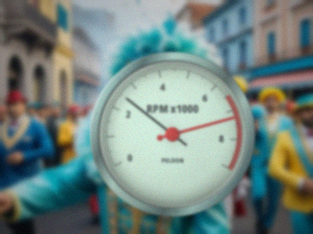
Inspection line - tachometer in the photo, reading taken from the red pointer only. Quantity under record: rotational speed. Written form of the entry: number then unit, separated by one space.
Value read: 7250 rpm
